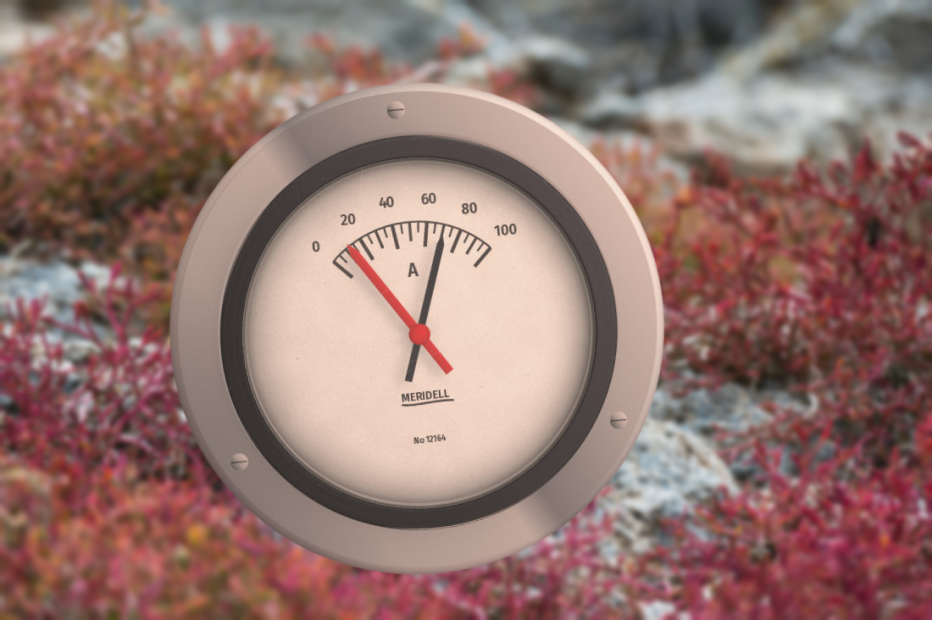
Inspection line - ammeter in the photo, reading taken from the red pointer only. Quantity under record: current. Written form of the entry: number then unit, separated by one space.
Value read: 12.5 A
